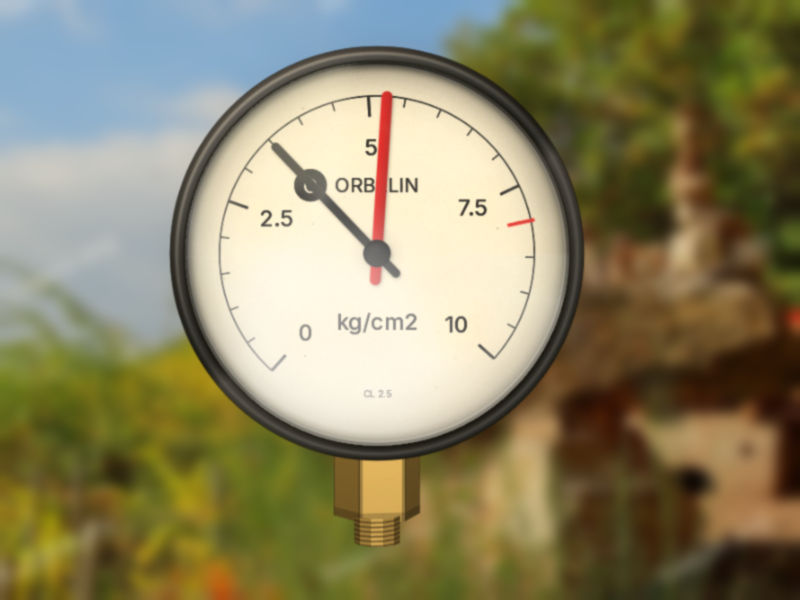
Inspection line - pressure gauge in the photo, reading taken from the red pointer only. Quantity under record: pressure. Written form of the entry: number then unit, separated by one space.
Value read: 5.25 kg/cm²
